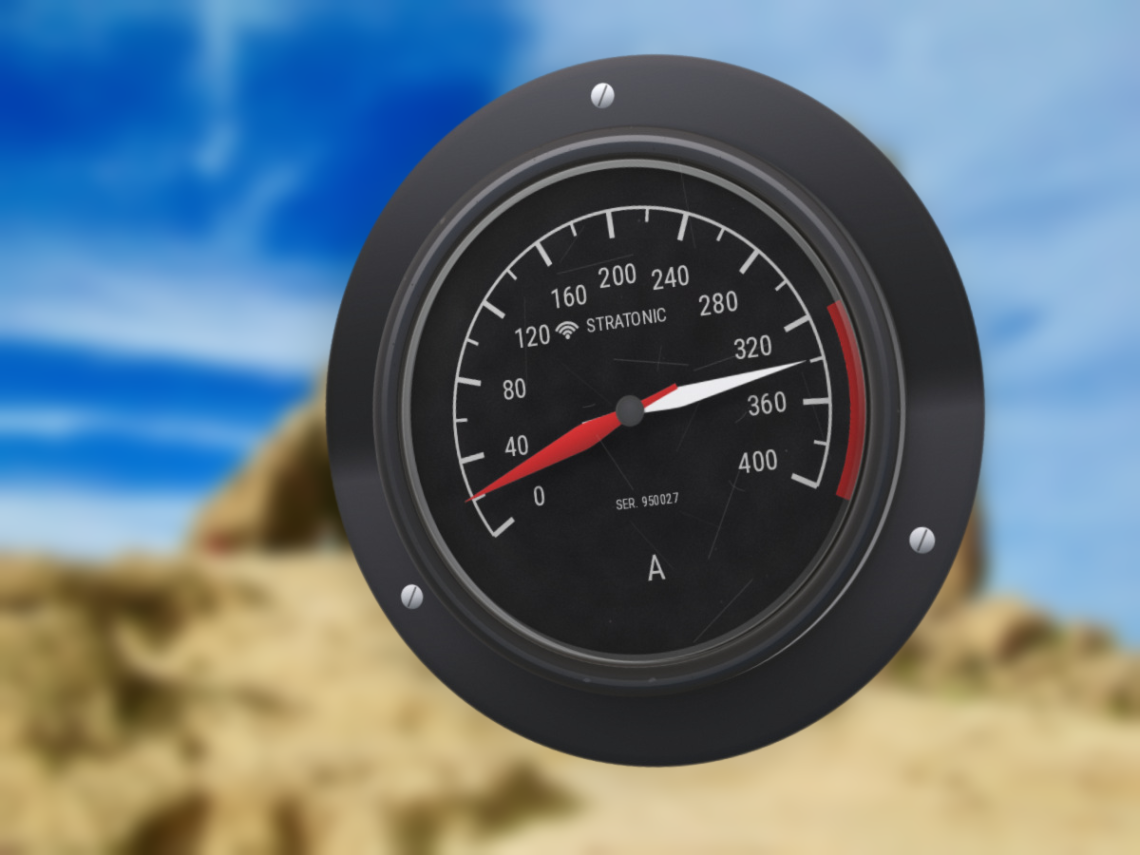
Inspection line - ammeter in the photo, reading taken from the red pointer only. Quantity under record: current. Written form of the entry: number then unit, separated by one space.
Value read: 20 A
